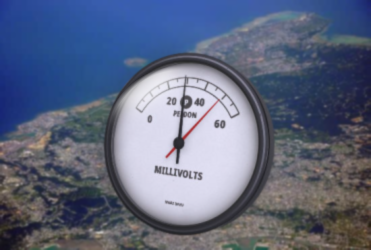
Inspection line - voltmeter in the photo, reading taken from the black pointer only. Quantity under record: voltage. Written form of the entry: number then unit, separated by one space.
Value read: 30 mV
